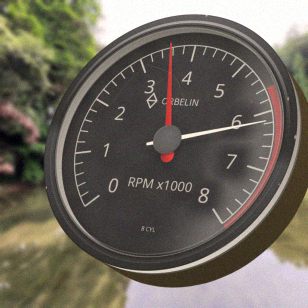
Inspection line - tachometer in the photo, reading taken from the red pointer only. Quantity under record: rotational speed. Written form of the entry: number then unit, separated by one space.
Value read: 3600 rpm
